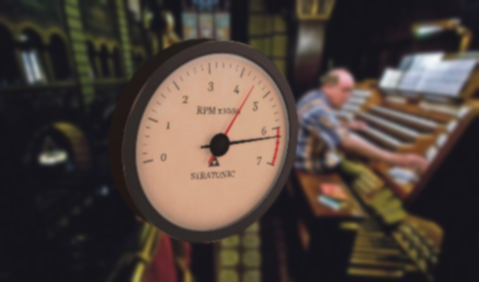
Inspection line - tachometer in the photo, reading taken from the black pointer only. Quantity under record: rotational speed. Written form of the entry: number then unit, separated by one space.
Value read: 6200 rpm
